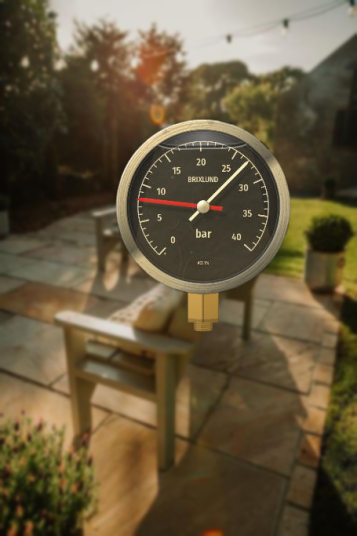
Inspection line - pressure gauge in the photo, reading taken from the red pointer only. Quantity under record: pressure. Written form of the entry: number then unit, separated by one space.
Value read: 8 bar
